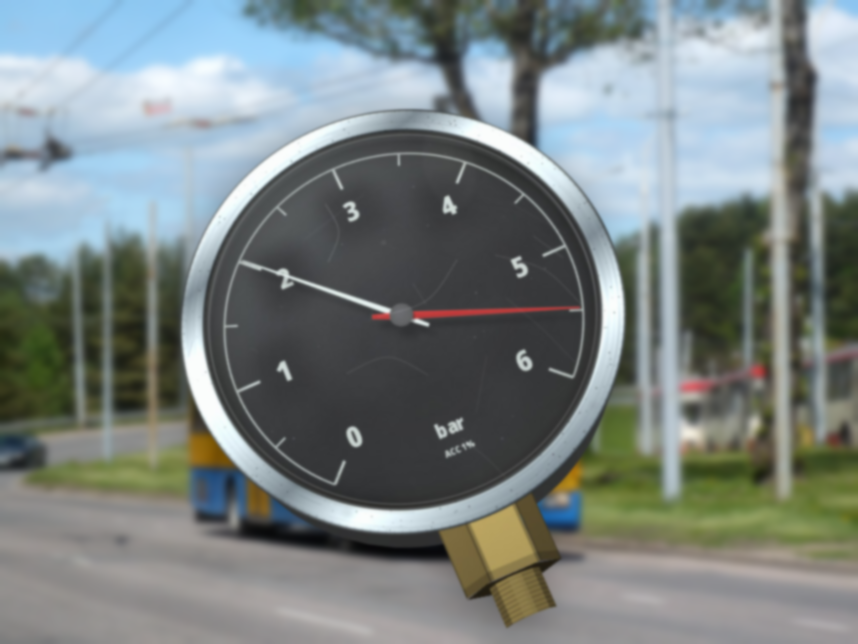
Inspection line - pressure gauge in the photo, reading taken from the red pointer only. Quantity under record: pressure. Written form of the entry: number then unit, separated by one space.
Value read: 5.5 bar
